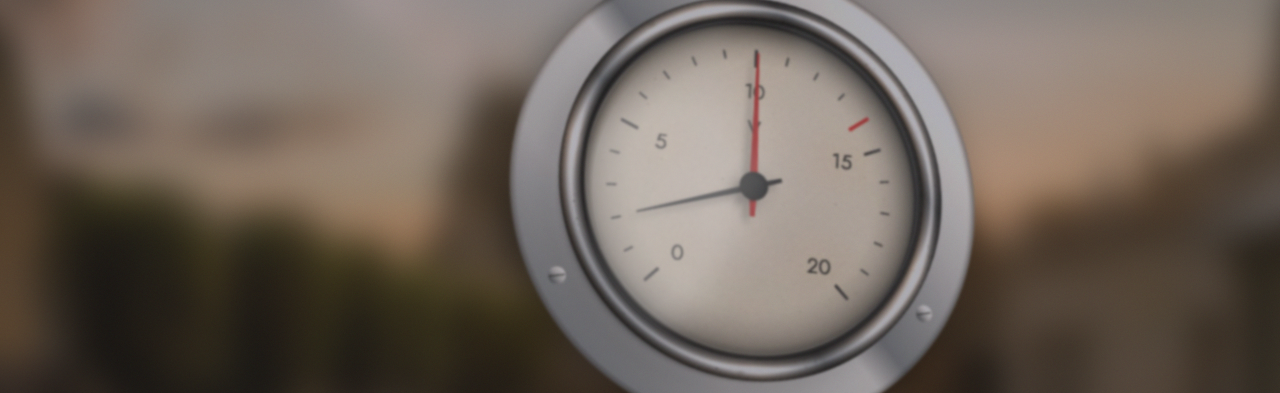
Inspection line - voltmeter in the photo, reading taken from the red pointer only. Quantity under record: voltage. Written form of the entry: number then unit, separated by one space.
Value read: 10 V
